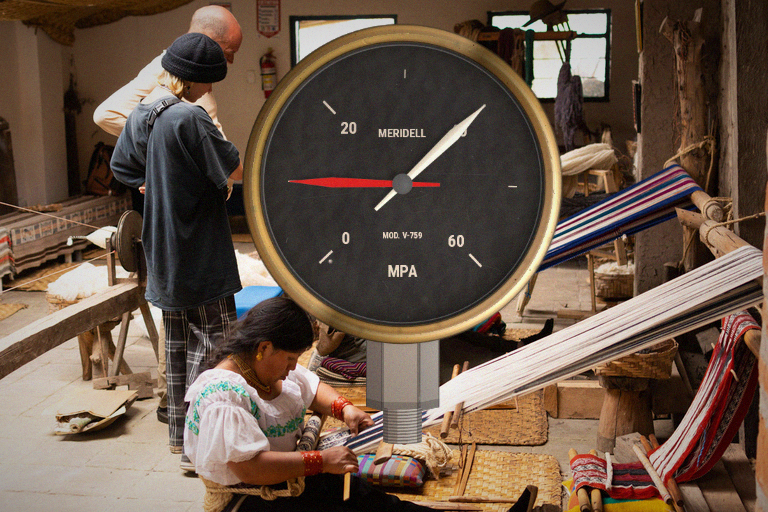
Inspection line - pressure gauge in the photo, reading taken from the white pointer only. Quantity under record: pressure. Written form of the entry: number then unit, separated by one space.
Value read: 40 MPa
